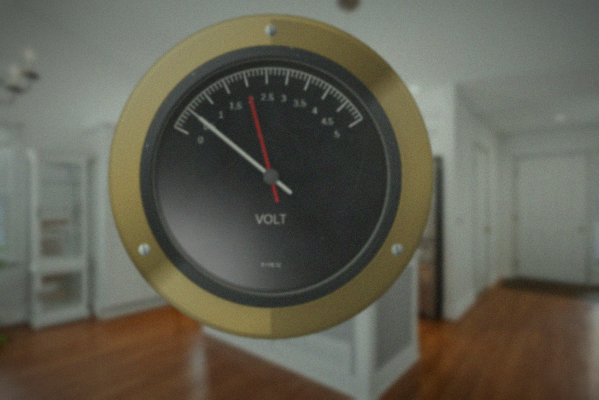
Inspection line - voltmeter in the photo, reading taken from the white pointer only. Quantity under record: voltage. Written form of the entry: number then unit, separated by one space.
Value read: 0.5 V
